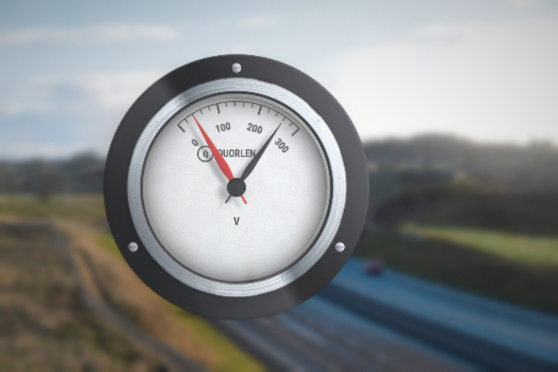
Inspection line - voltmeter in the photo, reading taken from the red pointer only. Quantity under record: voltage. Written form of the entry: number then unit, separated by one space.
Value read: 40 V
